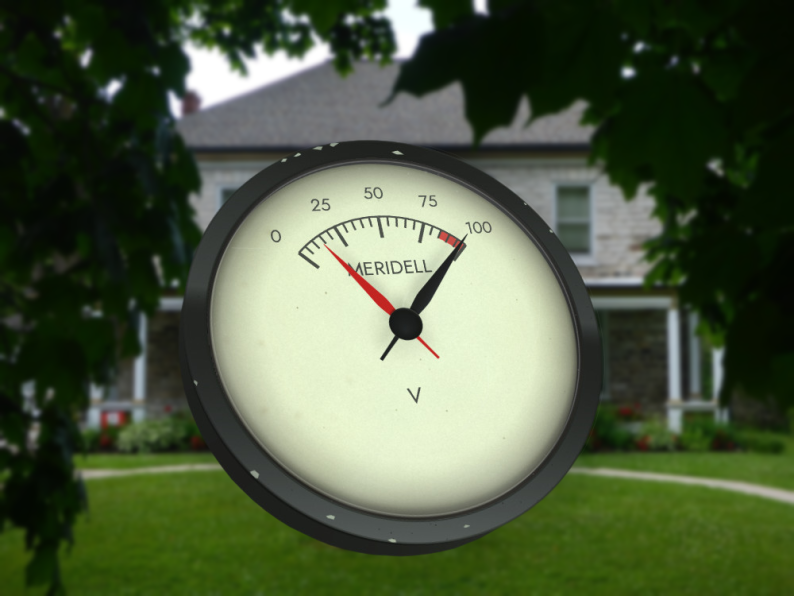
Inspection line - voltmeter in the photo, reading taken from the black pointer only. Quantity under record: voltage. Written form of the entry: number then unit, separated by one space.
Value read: 97.5 V
